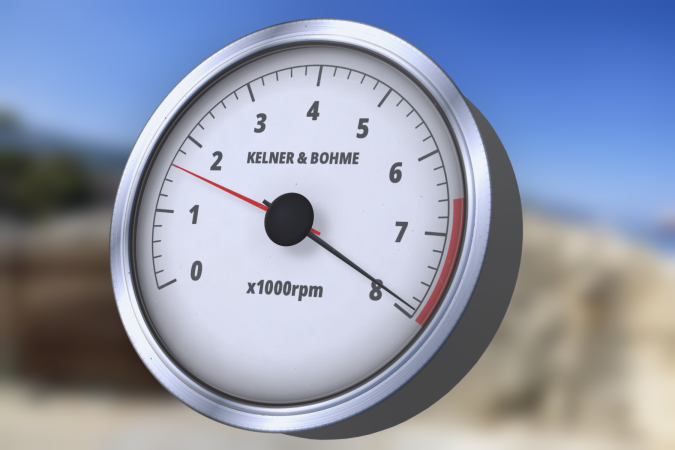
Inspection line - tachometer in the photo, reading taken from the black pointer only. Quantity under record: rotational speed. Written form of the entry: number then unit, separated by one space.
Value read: 7900 rpm
